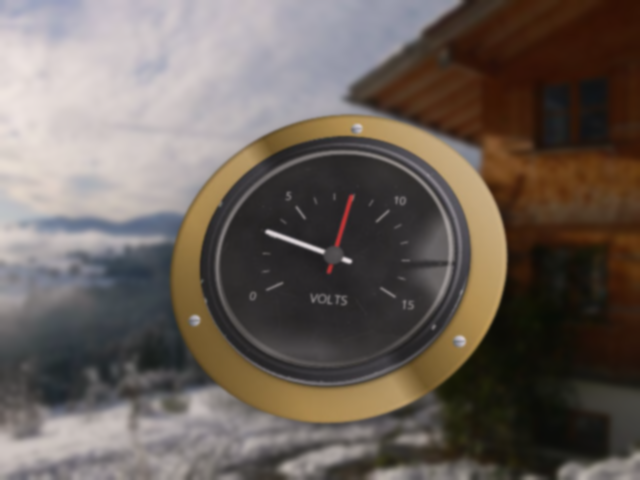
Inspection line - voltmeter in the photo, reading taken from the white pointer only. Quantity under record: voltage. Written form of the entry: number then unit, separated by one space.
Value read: 3 V
